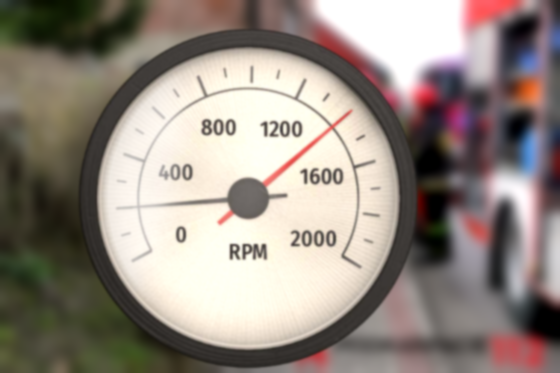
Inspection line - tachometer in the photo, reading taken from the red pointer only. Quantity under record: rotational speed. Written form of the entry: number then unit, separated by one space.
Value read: 1400 rpm
